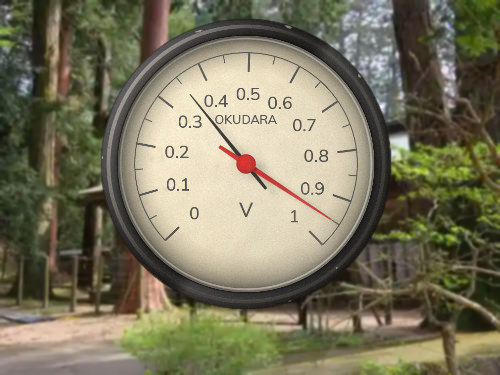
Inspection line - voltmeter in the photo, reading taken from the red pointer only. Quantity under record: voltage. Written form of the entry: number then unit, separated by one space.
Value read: 0.95 V
